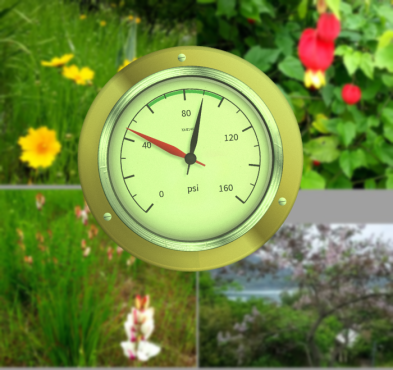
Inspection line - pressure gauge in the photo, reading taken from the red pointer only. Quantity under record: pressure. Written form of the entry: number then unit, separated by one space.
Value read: 45 psi
